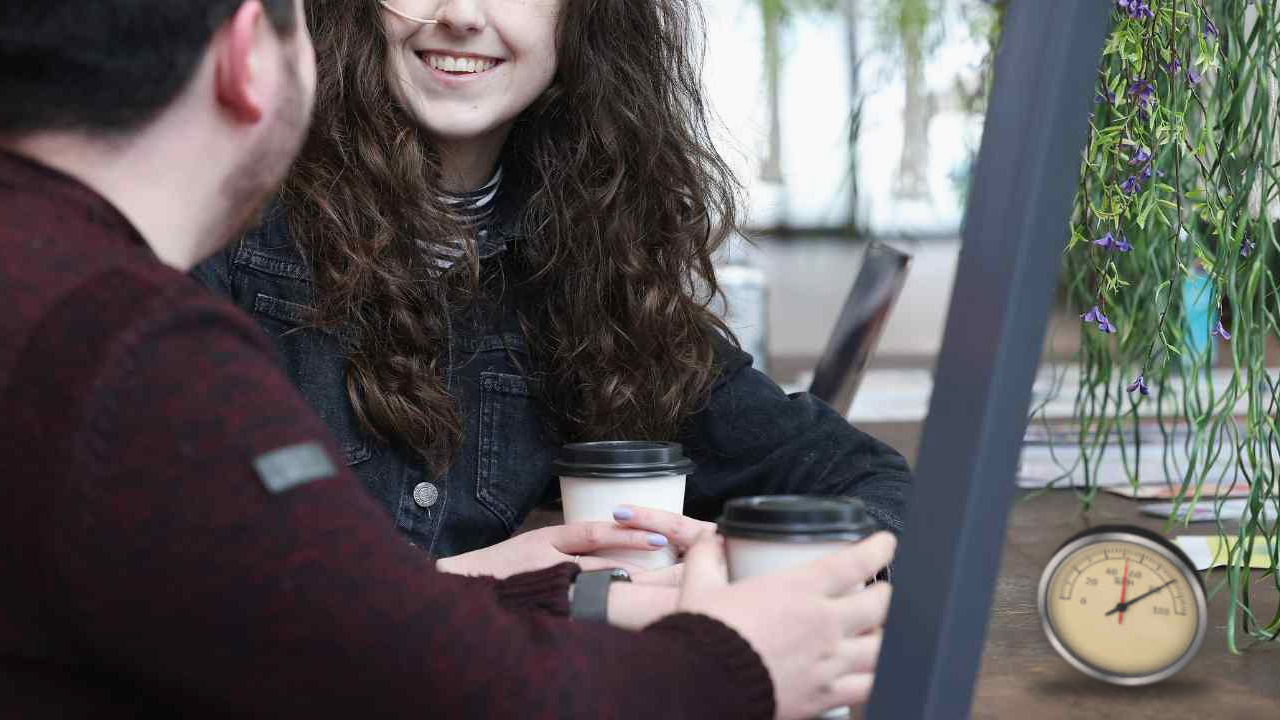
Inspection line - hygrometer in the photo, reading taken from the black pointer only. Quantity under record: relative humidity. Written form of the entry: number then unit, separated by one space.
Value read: 80 %
